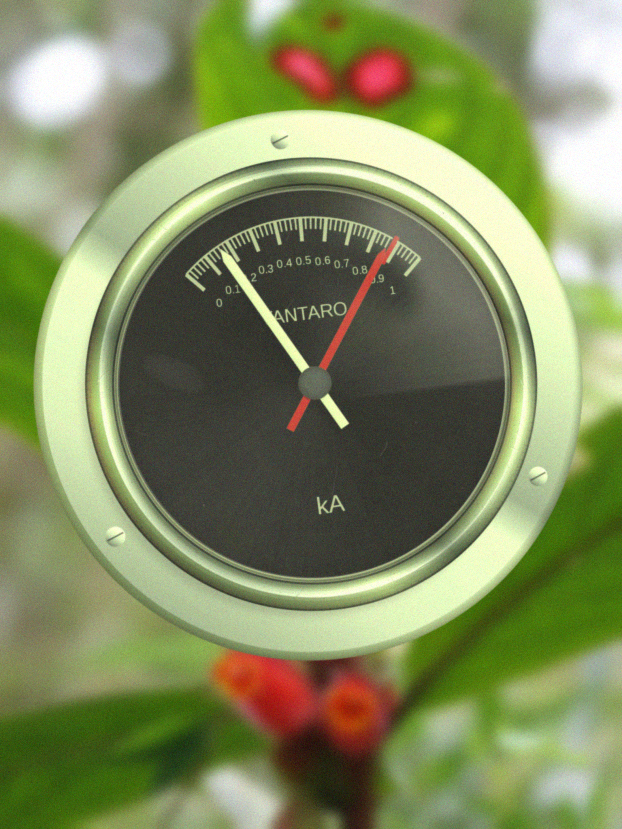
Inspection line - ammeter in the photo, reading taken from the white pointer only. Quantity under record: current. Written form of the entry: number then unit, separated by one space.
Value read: 0.16 kA
